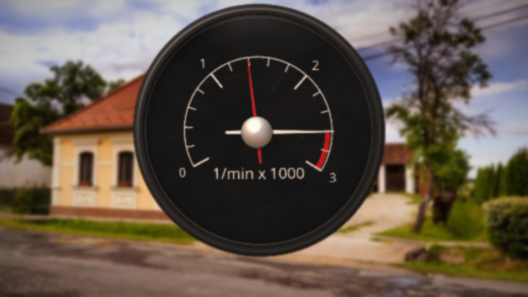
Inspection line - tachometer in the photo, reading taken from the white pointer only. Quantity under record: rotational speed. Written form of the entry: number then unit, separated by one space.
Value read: 2600 rpm
